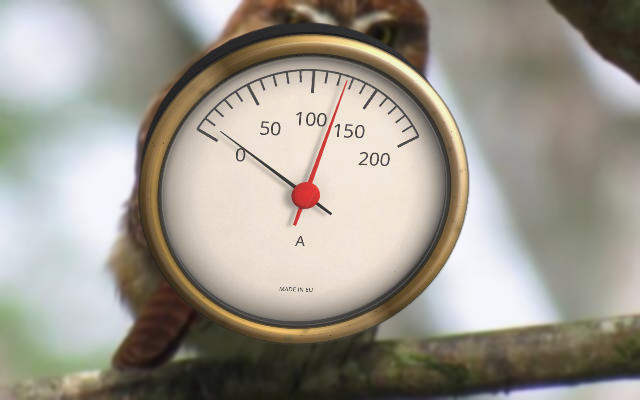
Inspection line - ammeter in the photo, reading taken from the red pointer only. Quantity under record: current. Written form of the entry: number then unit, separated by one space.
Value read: 125 A
